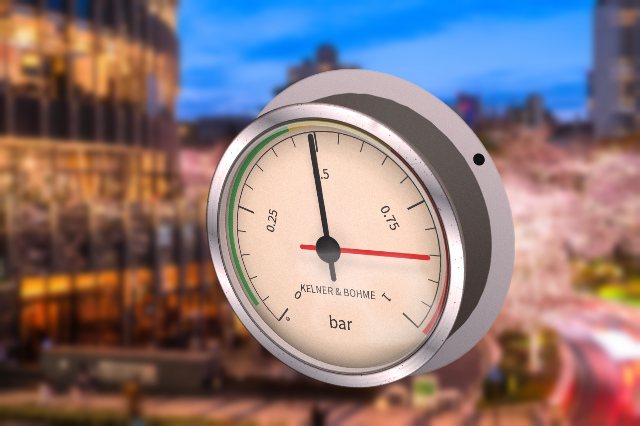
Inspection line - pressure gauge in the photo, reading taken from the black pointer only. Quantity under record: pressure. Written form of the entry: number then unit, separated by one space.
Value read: 0.5 bar
